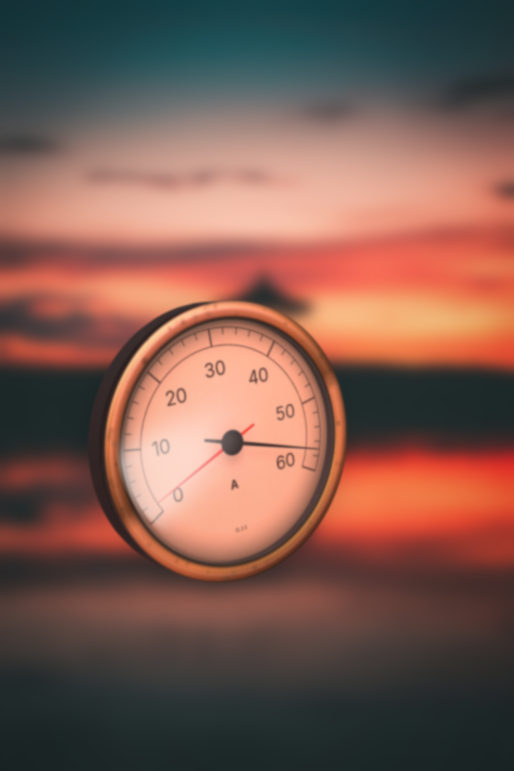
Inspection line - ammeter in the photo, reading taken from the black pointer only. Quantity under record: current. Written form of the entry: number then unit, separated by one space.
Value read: 57 A
